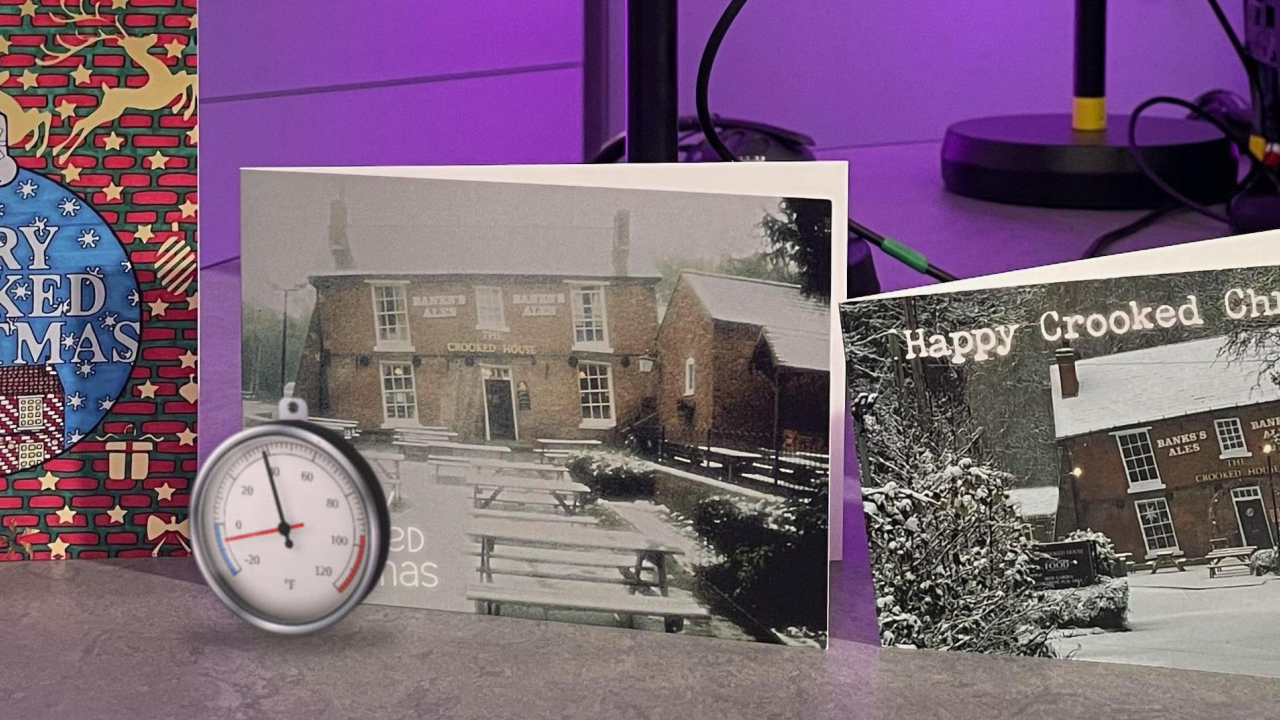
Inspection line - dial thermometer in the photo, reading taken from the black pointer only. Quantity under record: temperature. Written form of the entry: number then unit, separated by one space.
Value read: 40 °F
